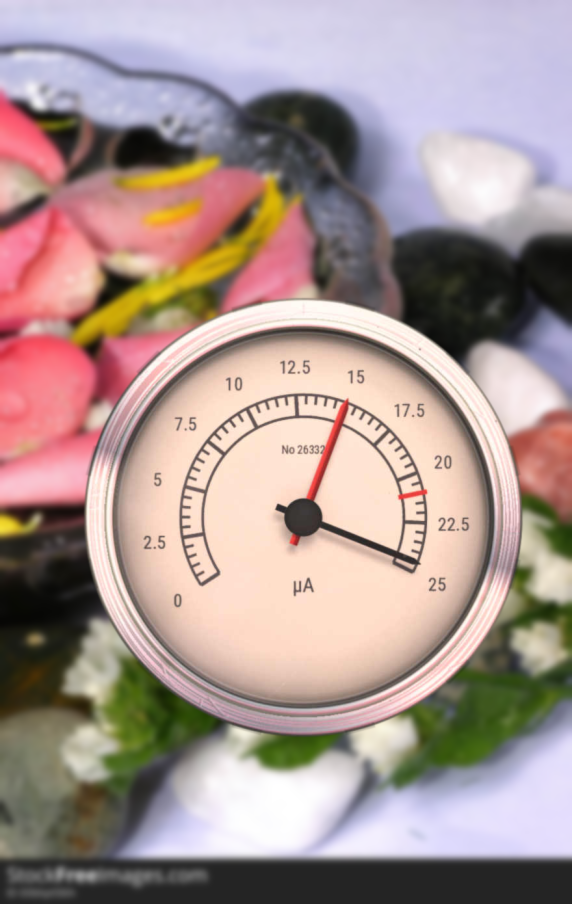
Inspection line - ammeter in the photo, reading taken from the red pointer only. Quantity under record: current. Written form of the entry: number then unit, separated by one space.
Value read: 15 µA
